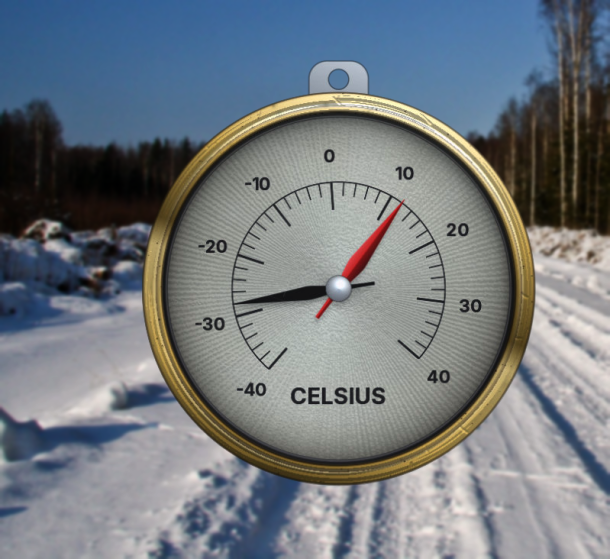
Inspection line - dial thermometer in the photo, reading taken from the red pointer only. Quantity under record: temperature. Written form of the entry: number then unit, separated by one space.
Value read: 12 °C
